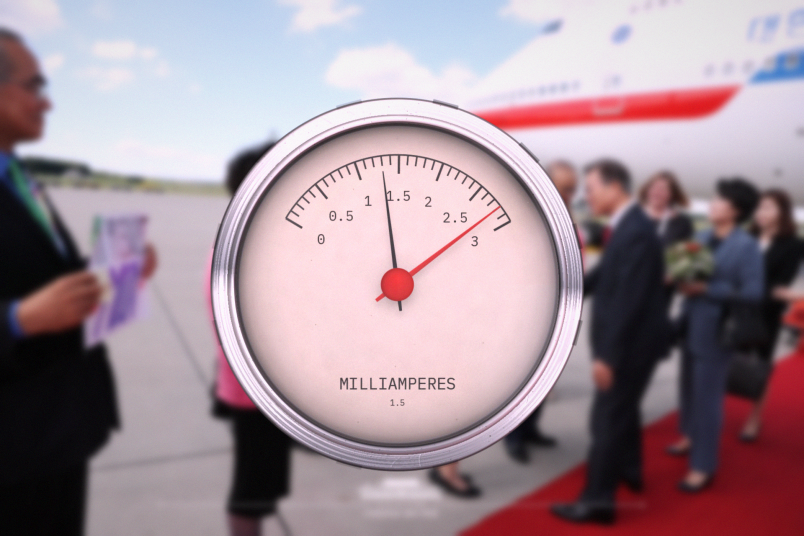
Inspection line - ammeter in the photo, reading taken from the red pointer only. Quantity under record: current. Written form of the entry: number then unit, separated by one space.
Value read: 2.8 mA
